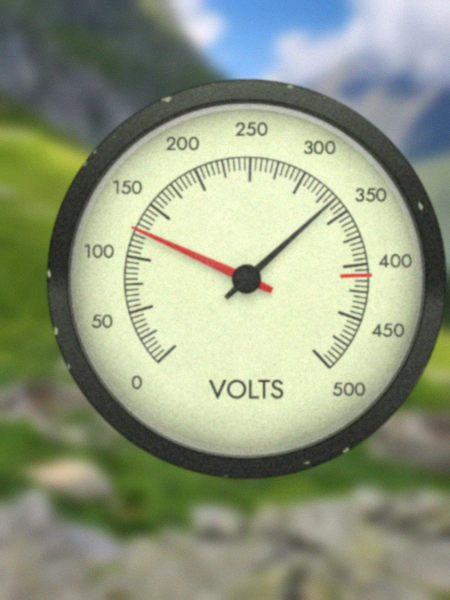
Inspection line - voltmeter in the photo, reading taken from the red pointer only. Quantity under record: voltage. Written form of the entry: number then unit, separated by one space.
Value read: 125 V
